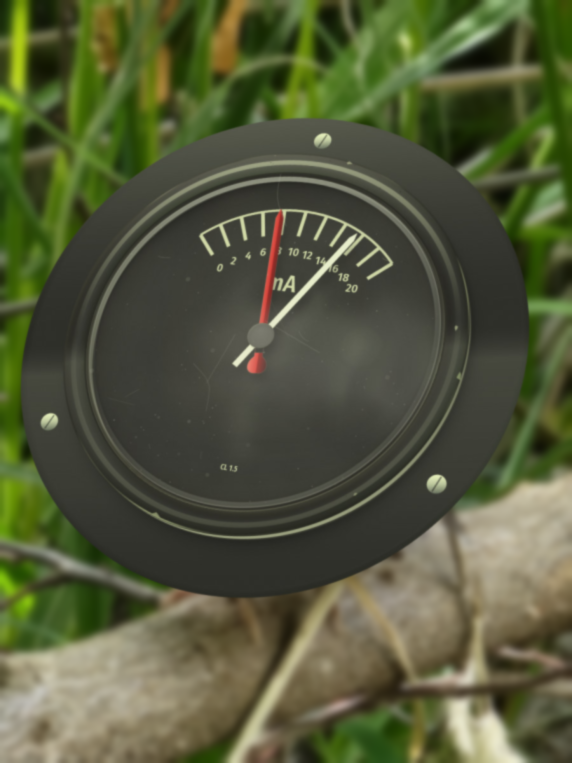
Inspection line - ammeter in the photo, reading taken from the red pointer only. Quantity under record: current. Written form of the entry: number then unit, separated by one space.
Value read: 8 mA
